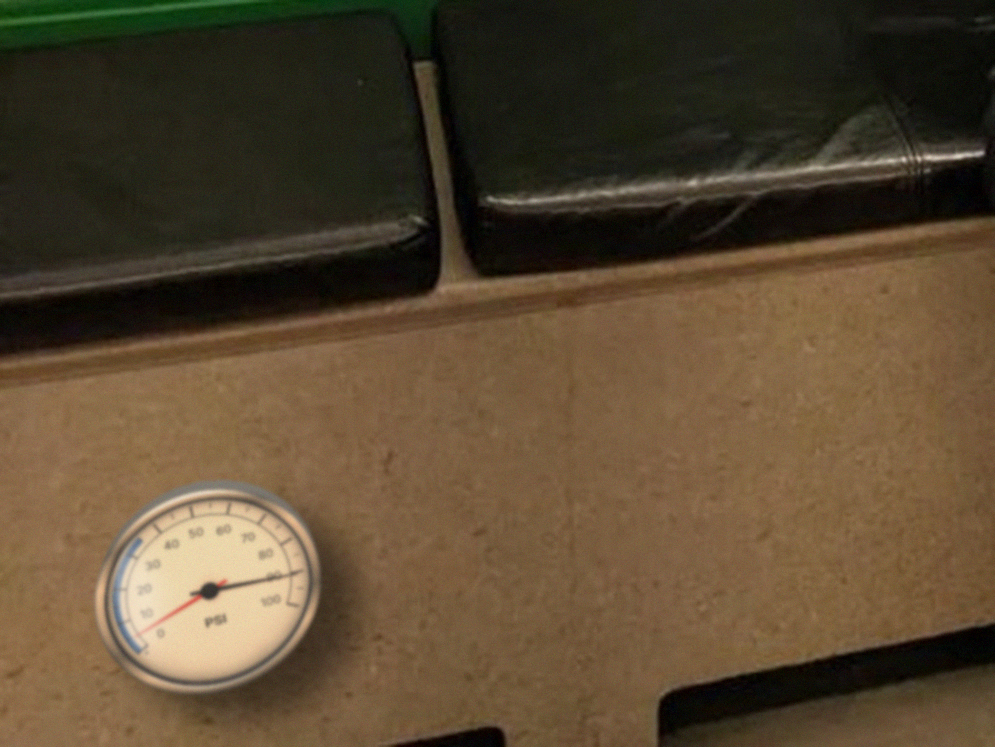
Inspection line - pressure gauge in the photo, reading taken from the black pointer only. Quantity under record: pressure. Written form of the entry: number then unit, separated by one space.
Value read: 90 psi
